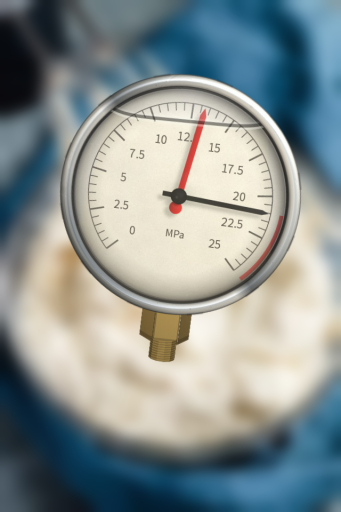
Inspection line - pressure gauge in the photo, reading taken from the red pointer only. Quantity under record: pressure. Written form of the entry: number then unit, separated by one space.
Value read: 13.25 MPa
